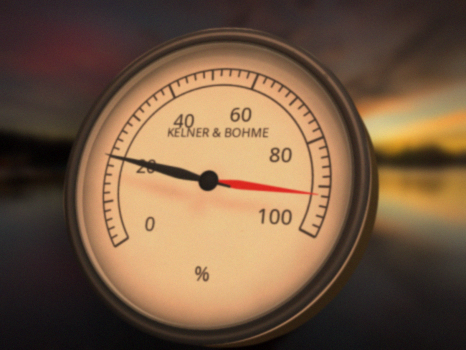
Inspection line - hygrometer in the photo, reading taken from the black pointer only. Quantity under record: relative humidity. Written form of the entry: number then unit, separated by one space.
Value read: 20 %
